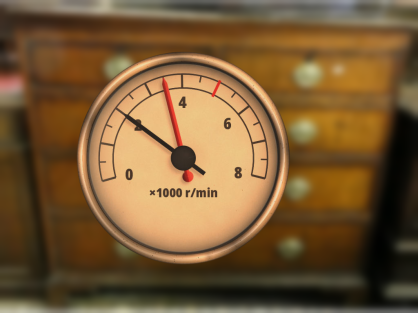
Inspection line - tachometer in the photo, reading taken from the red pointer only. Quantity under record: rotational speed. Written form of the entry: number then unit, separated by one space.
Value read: 3500 rpm
